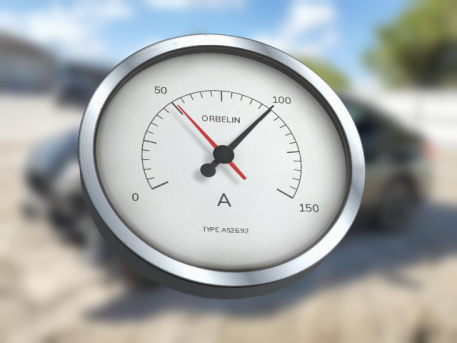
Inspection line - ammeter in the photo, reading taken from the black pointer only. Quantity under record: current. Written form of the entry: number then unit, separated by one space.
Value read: 100 A
